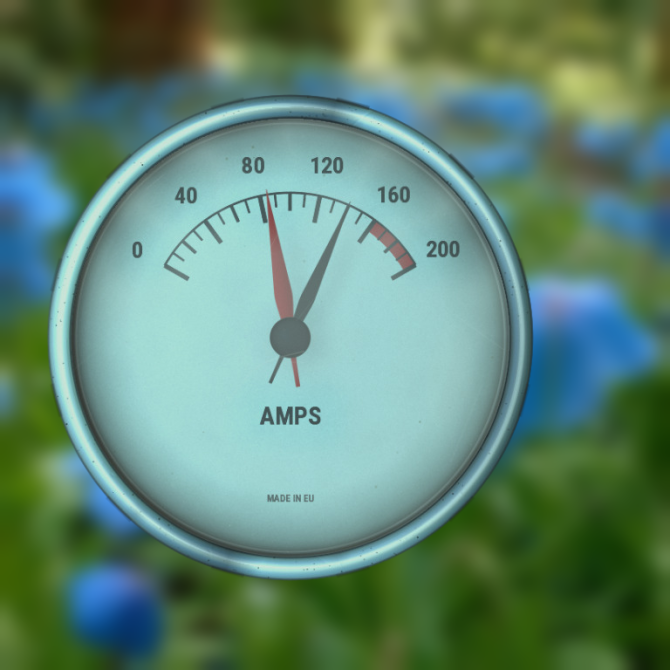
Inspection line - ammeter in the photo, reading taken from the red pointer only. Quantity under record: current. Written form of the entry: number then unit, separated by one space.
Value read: 85 A
